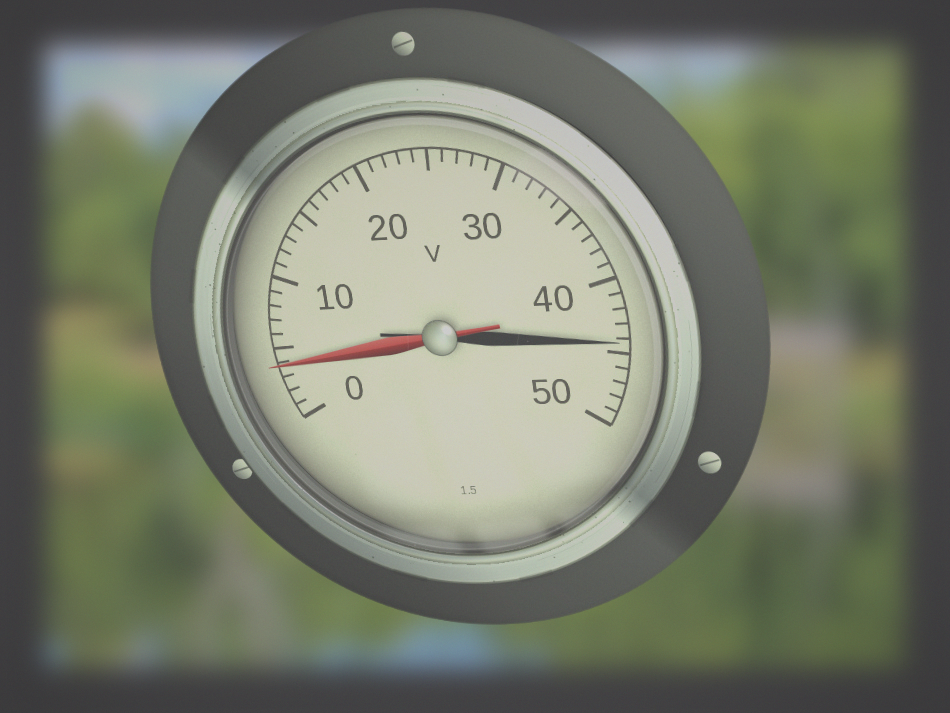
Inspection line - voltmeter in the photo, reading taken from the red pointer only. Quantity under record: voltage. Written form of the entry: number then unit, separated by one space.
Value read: 4 V
